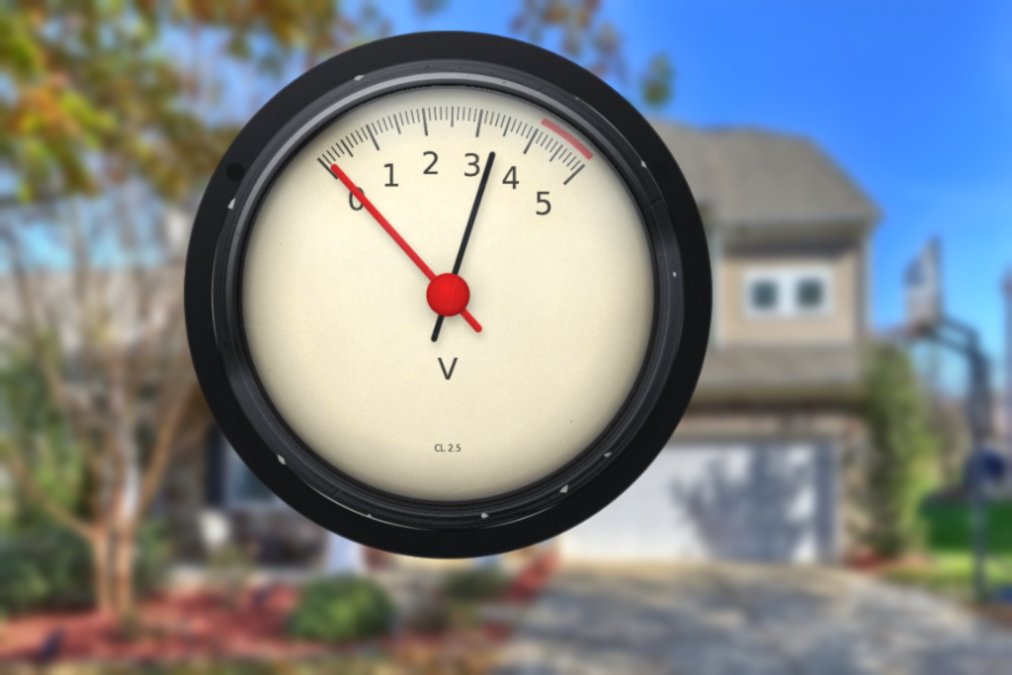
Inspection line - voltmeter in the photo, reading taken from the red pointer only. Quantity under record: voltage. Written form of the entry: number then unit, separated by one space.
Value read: 0.1 V
